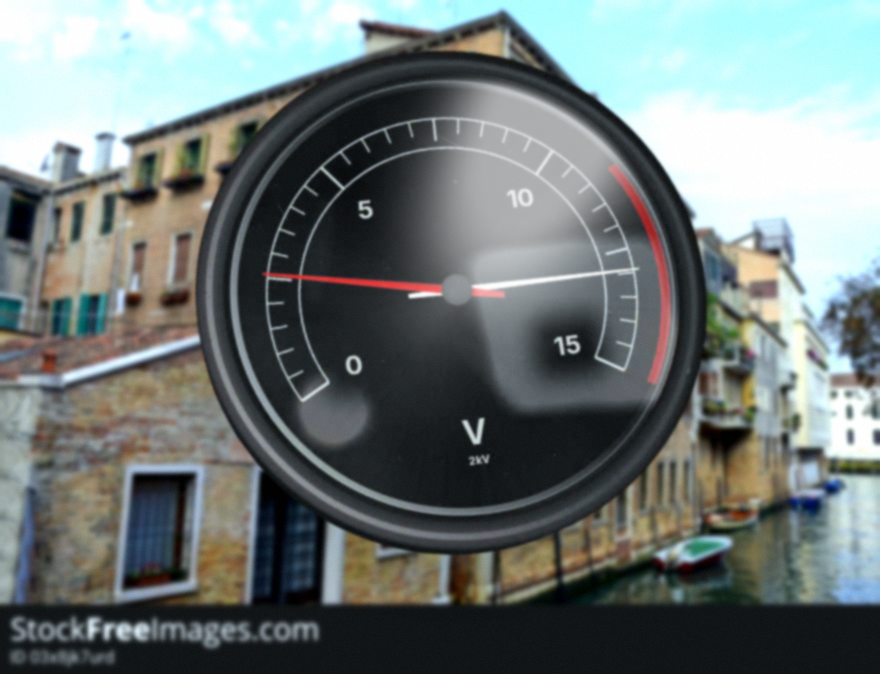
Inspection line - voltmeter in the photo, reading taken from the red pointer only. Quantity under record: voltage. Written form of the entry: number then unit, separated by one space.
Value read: 2.5 V
